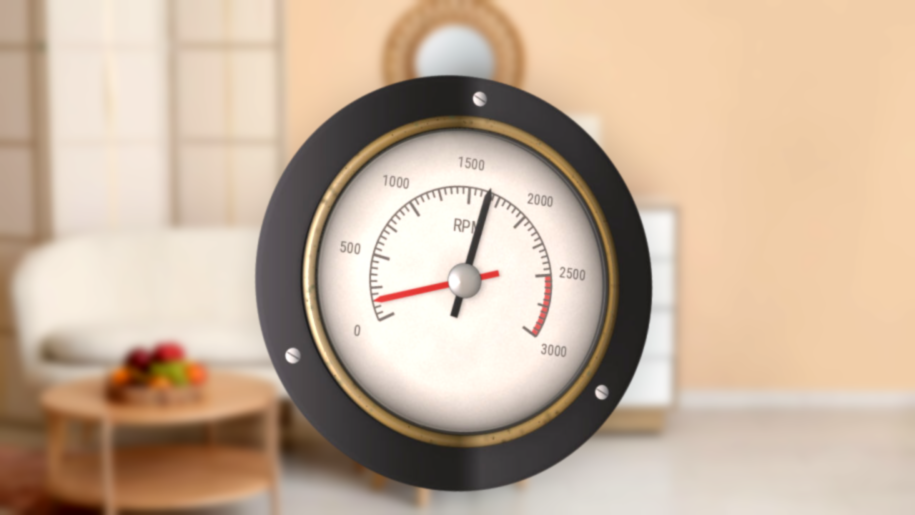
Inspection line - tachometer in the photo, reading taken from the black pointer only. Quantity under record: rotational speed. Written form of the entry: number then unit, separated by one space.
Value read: 1650 rpm
